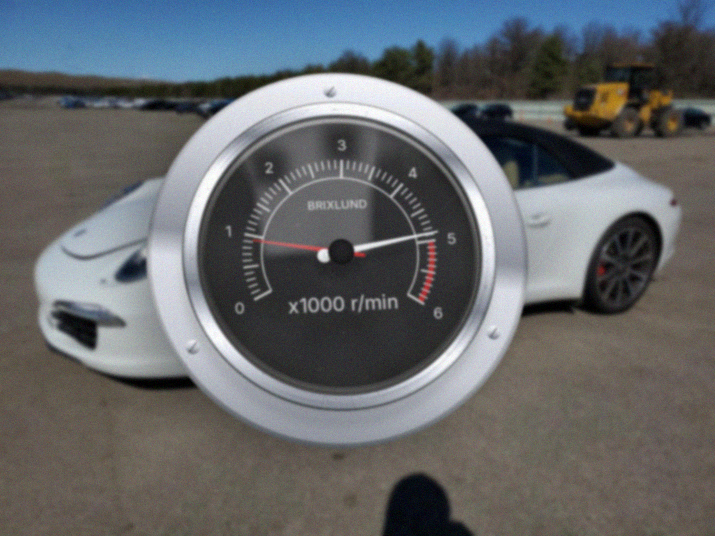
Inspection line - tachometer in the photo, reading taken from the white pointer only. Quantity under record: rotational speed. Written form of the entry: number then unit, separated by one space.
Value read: 4900 rpm
